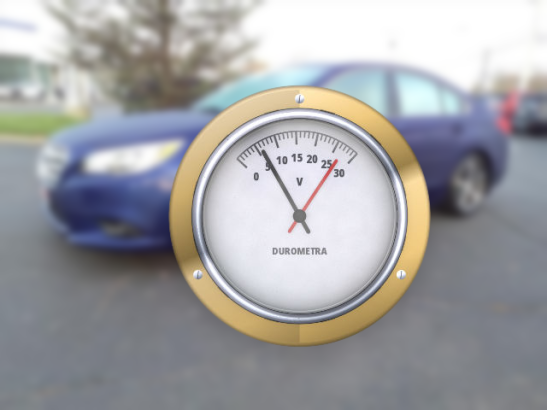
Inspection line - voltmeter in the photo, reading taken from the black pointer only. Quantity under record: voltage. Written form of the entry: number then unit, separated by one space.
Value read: 6 V
